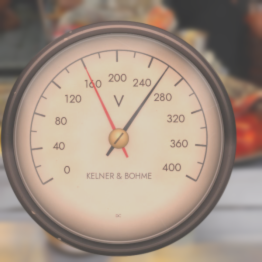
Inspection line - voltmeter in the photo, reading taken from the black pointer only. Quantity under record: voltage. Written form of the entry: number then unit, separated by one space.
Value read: 260 V
